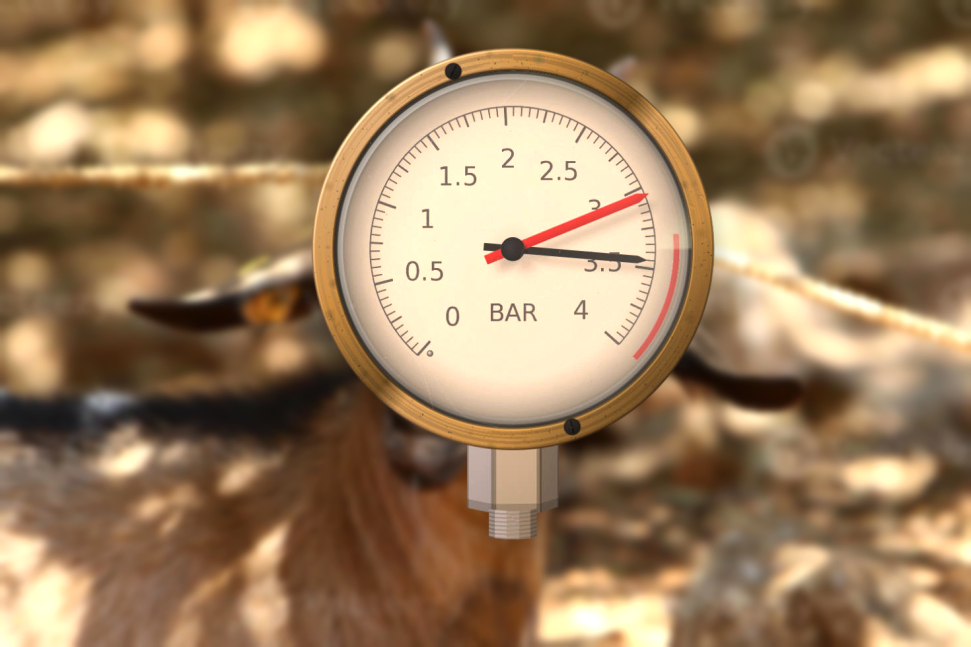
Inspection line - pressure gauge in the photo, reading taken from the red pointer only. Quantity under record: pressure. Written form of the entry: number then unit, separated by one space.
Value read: 3.05 bar
